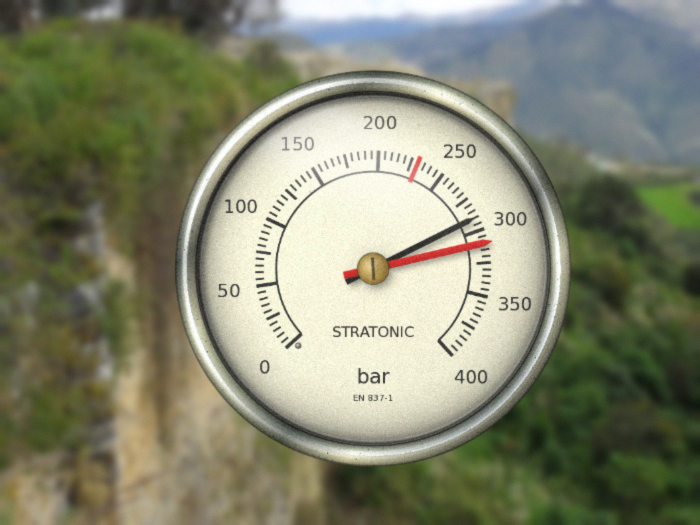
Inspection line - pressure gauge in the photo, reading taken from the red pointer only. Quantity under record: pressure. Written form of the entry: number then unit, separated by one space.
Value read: 310 bar
